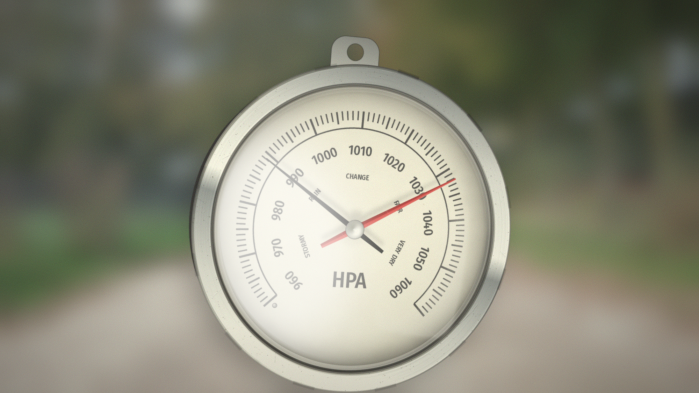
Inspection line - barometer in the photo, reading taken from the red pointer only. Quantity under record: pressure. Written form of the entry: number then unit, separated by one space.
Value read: 1032 hPa
